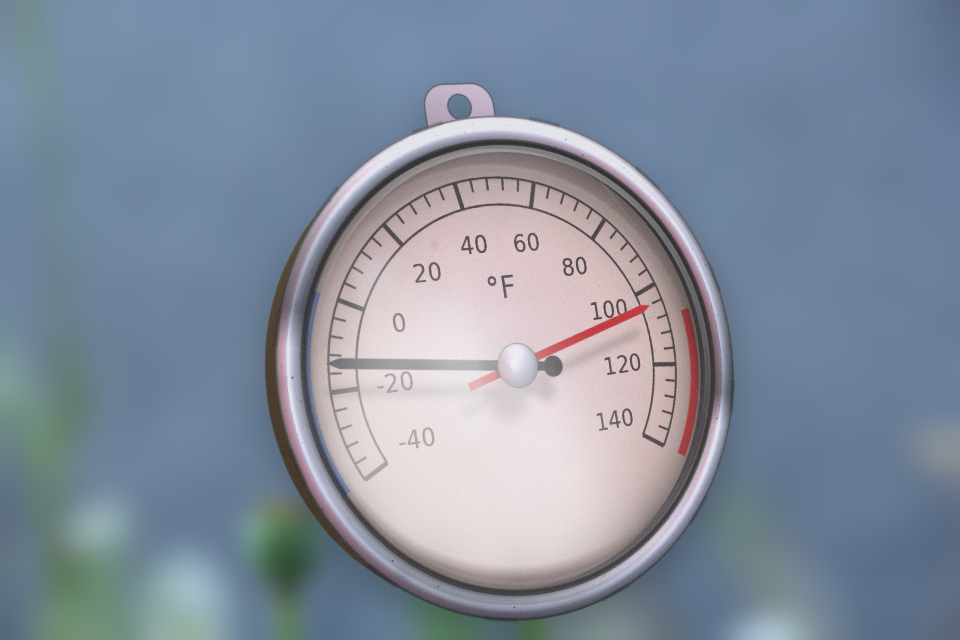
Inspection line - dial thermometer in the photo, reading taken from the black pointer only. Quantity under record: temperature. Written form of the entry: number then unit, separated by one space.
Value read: -14 °F
